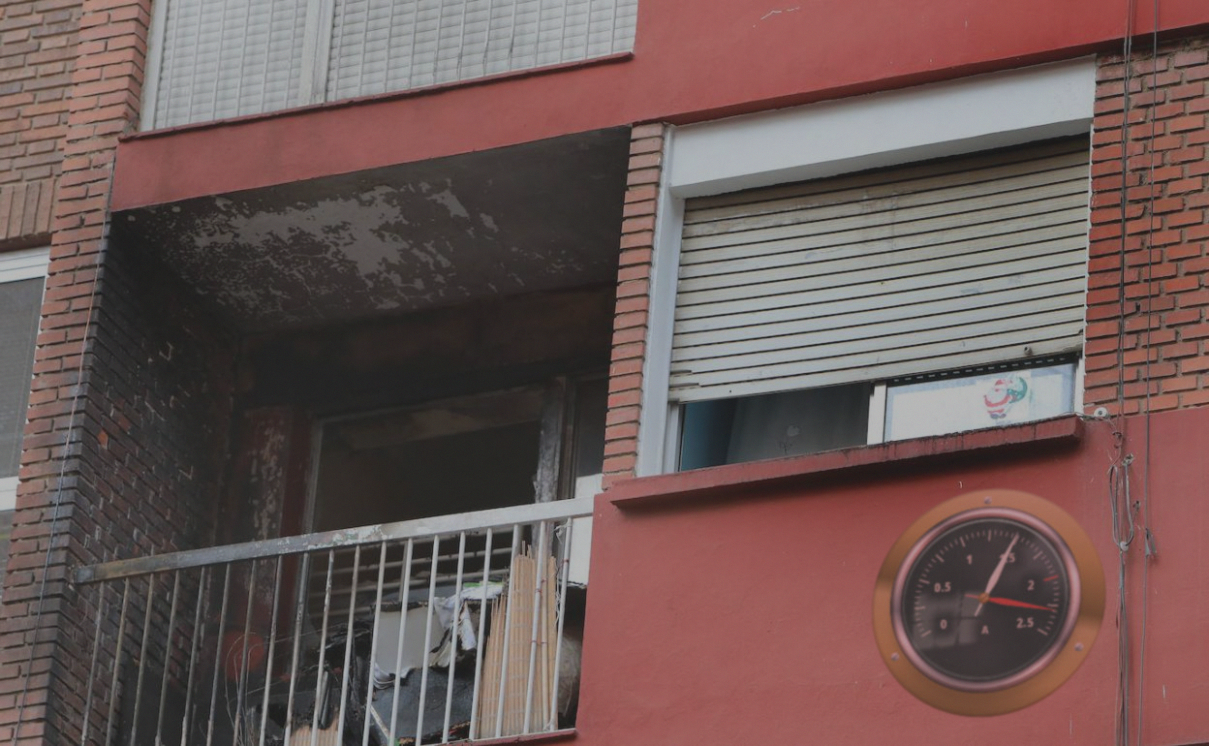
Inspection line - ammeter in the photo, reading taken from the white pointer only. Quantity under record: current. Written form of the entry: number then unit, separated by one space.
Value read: 1.5 A
